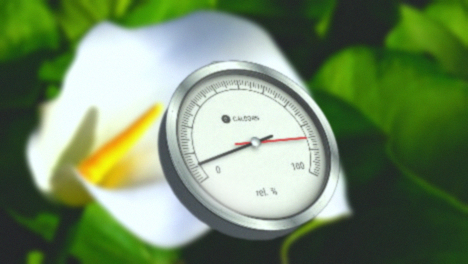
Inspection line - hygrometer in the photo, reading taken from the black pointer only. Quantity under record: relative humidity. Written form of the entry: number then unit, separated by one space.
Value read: 5 %
